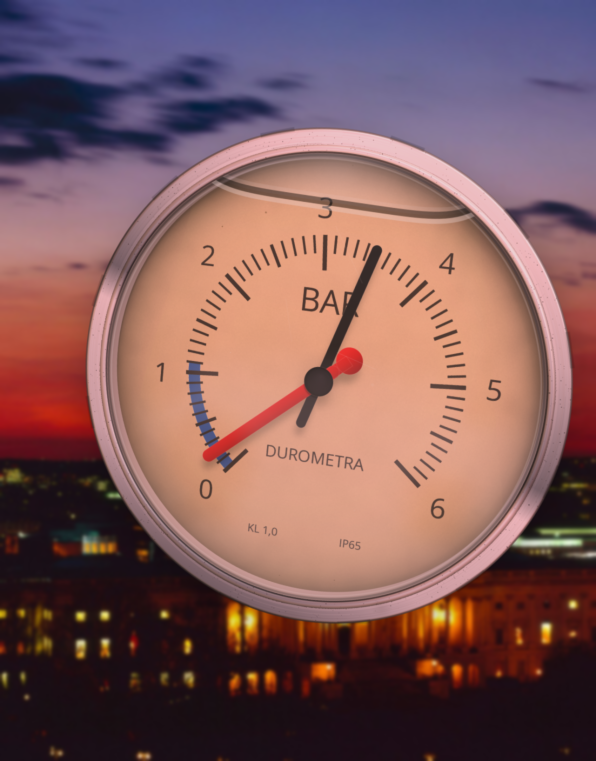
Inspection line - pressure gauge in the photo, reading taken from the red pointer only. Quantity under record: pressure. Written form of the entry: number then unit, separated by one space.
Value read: 0.2 bar
